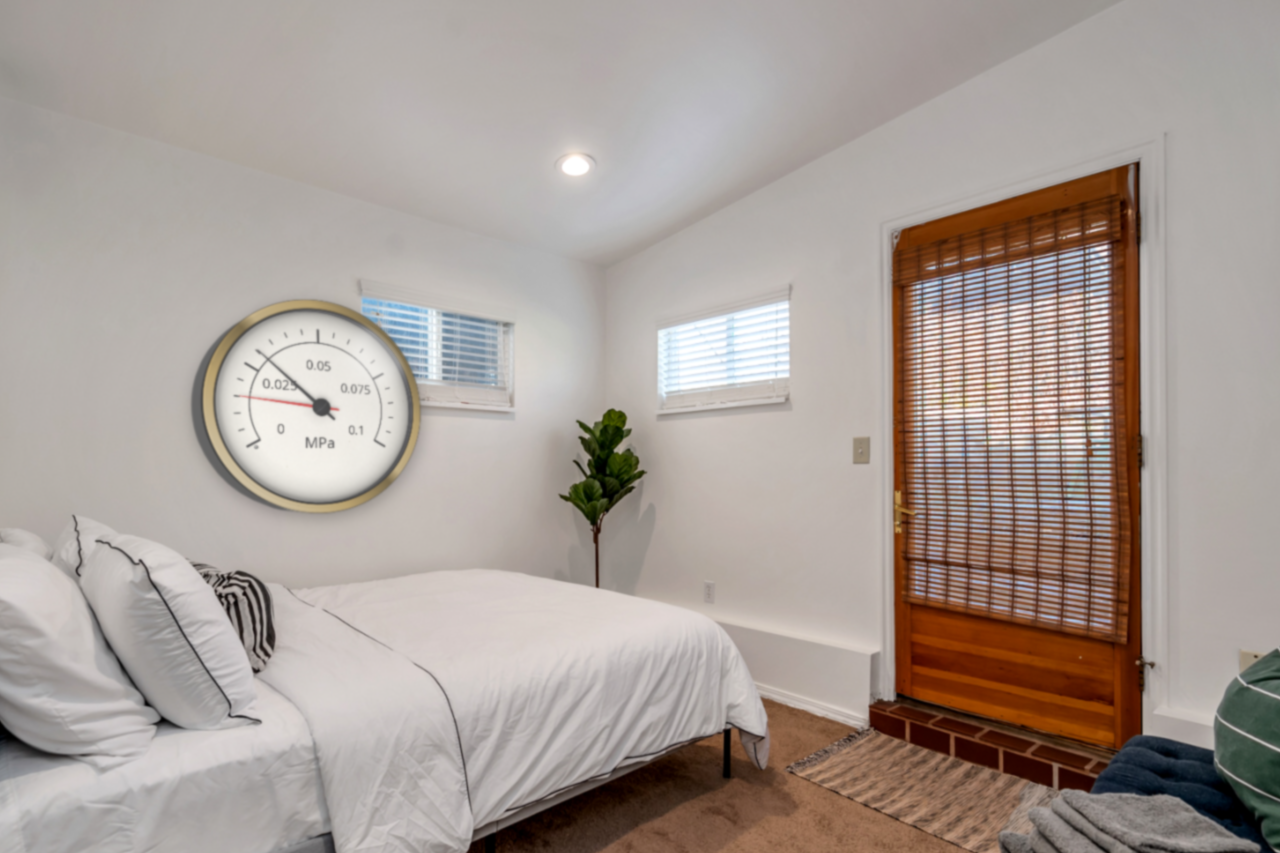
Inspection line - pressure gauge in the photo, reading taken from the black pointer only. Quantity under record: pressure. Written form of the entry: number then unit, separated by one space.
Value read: 0.03 MPa
